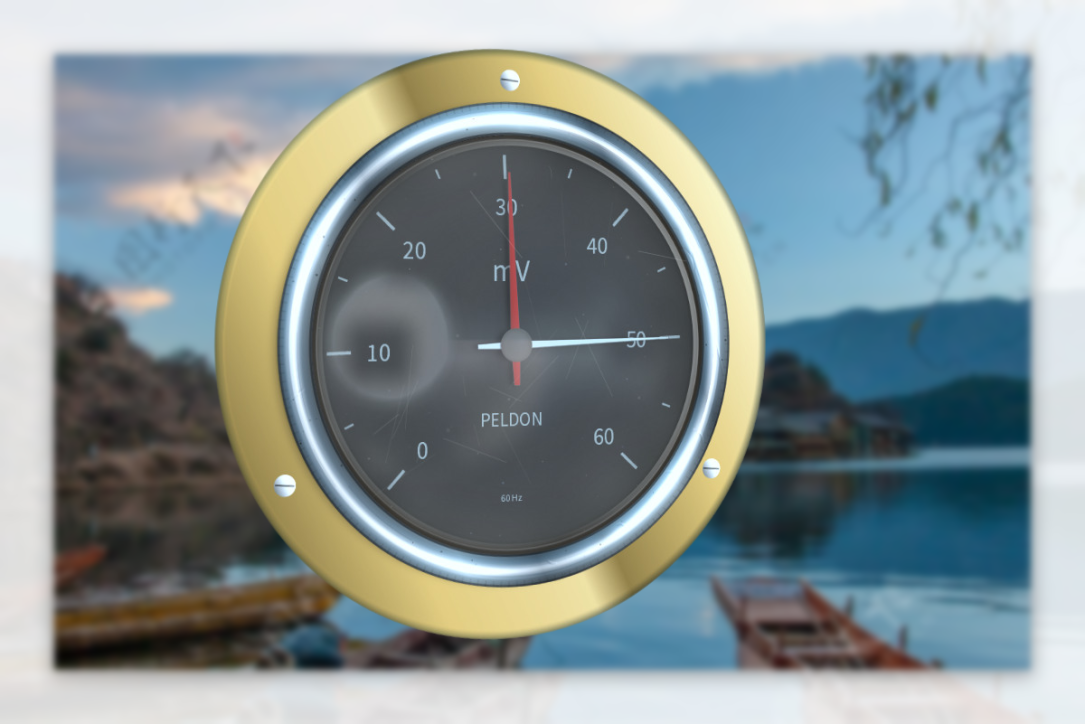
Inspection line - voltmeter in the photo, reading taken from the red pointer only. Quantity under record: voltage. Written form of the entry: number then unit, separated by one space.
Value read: 30 mV
